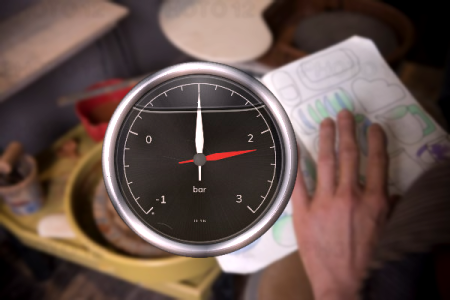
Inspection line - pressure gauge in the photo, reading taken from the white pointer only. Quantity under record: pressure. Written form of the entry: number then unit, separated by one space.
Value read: 1 bar
